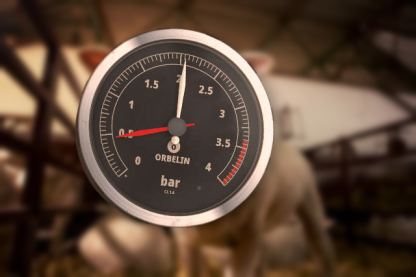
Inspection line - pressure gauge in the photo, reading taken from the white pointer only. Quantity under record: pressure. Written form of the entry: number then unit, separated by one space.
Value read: 2.05 bar
